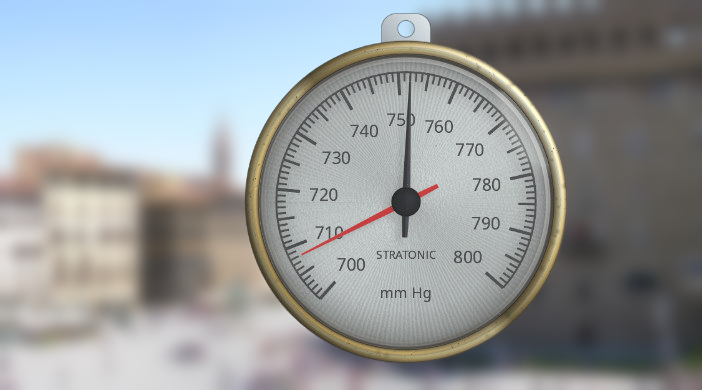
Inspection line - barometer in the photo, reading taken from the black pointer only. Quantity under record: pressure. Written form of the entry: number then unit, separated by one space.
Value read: 752 mmHg
